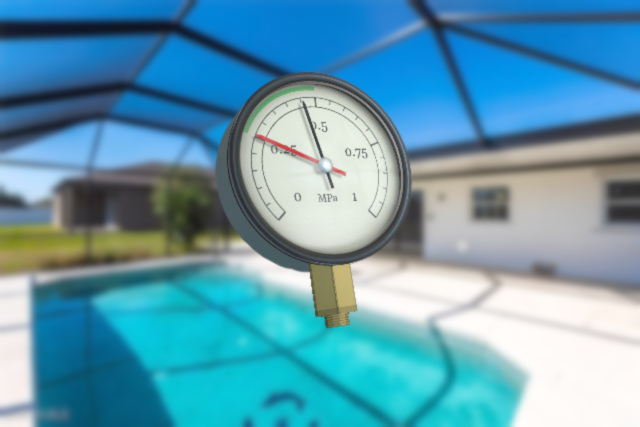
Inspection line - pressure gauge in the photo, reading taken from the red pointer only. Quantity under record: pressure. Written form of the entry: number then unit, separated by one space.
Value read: 0.25 MPa
